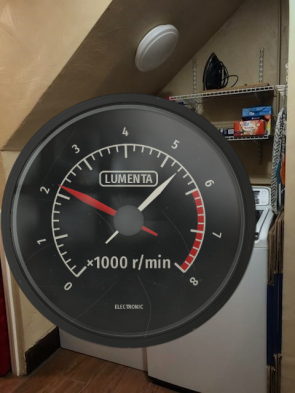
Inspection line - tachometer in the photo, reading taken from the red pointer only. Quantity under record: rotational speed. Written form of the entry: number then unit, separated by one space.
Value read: 2200 rpm
